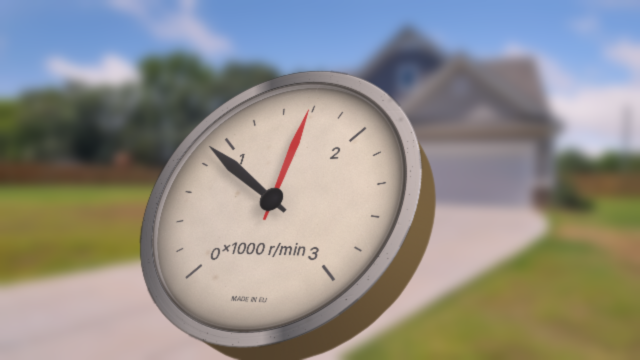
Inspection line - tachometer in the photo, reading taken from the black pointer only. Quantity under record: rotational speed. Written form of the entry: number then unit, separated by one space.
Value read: 900 rpm
